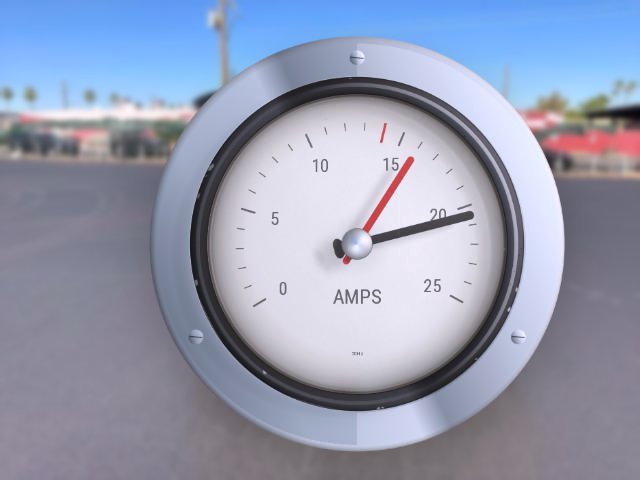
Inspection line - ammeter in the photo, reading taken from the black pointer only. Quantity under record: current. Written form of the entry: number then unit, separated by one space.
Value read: 20.5 A
